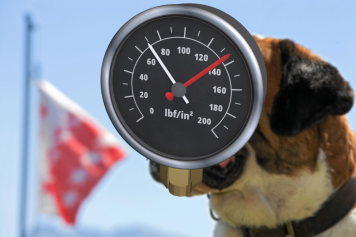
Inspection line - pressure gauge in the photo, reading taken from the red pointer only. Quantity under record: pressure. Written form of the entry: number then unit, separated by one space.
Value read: 135 psi
